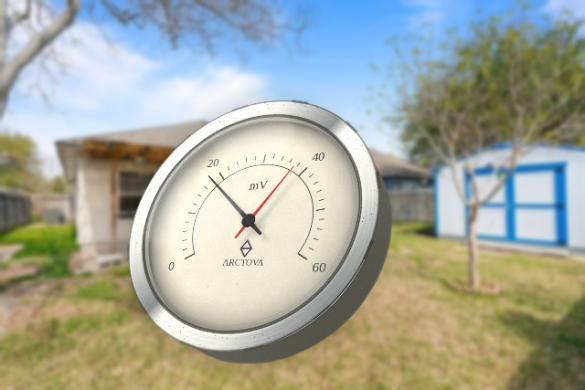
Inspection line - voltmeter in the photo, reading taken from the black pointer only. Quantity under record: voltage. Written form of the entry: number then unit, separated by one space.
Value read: 18 mV
